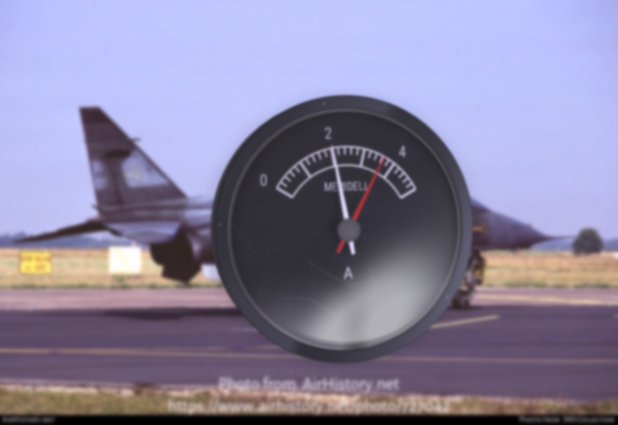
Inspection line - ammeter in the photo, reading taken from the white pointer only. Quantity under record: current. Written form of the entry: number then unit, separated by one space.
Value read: 2 A
